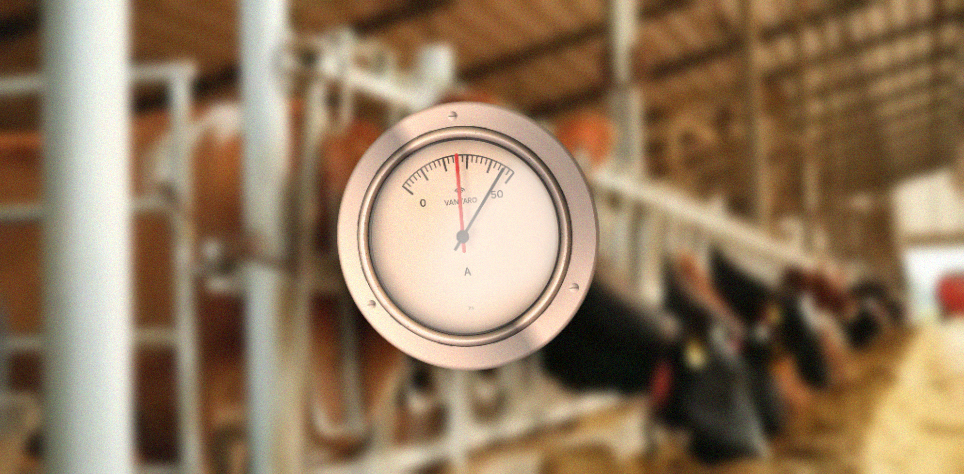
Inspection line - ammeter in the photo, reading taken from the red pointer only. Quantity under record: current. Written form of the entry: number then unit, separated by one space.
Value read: 26 A
